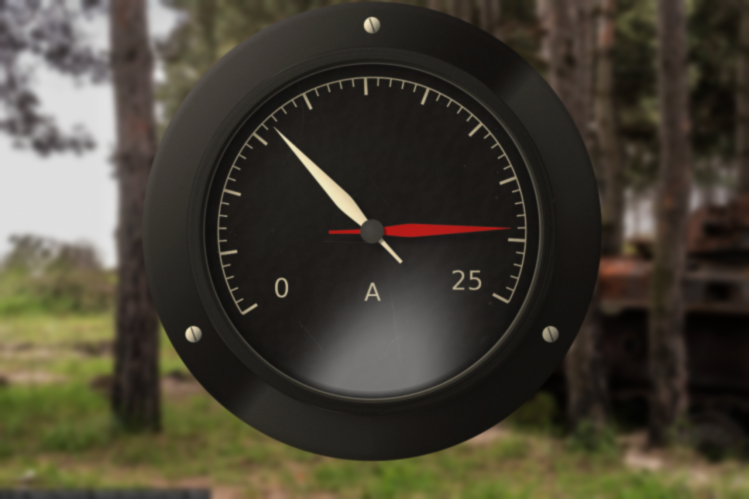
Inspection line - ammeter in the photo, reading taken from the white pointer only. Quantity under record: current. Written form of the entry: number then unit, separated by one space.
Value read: 8.25 A
